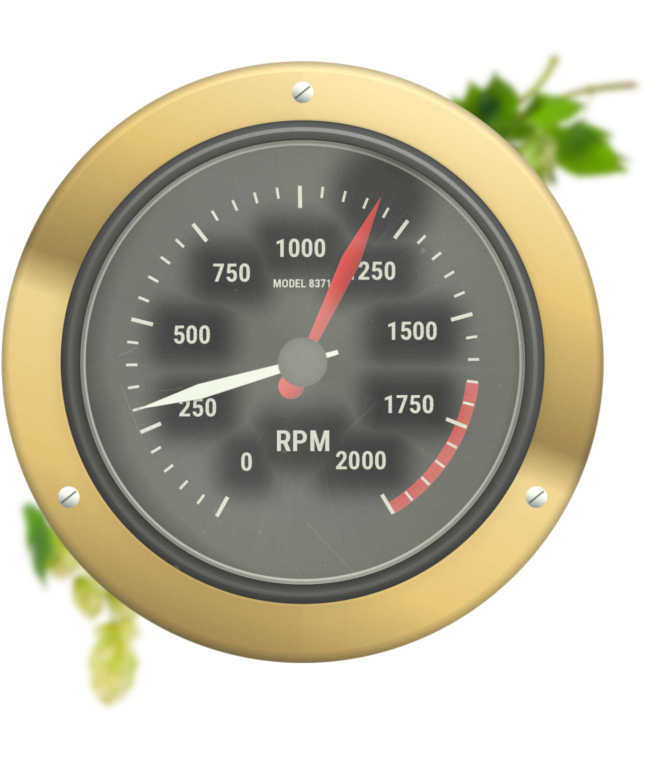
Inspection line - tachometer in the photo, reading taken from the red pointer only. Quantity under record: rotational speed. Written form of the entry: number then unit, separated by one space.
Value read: 1175 rpm
